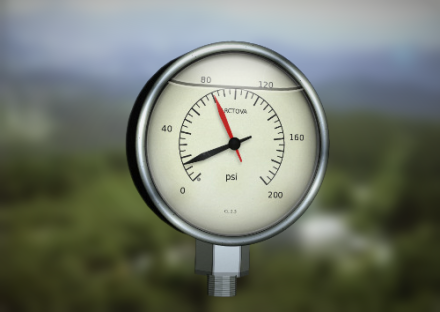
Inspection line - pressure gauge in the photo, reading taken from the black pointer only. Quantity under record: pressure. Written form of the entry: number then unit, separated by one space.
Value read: 15 psi
